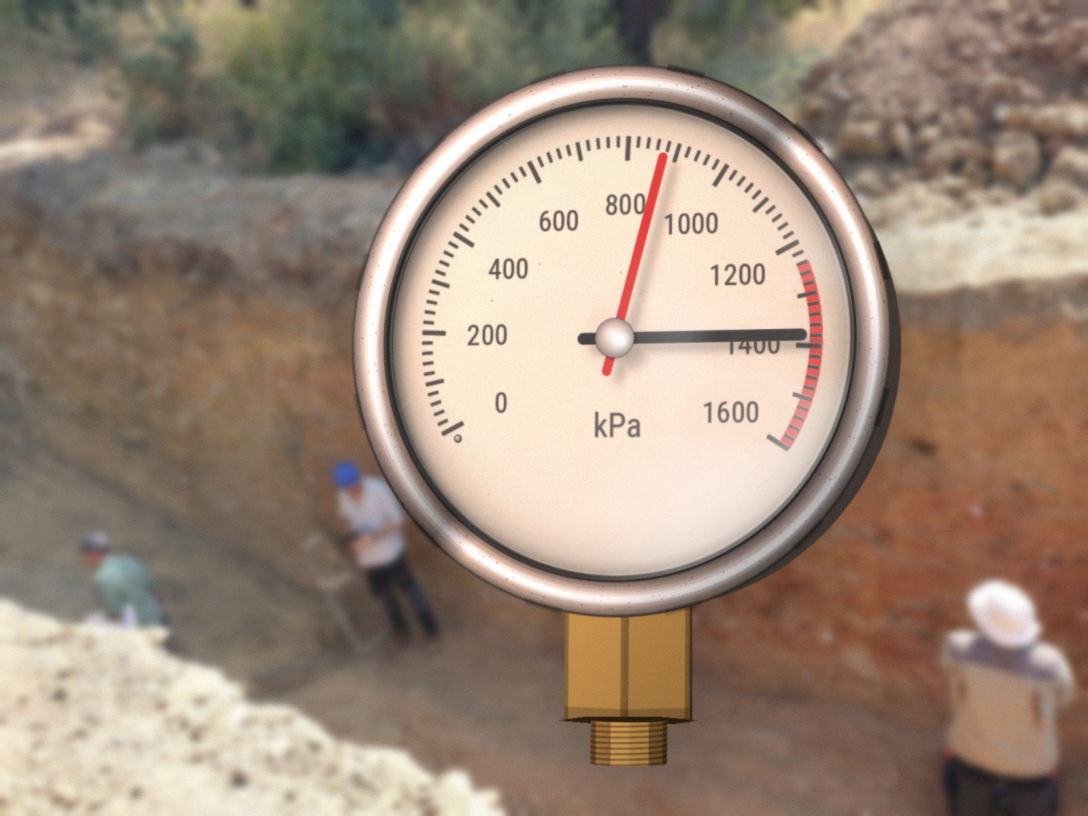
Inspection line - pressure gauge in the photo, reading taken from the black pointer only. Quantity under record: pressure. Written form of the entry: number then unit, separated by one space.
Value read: 1380 kPa
